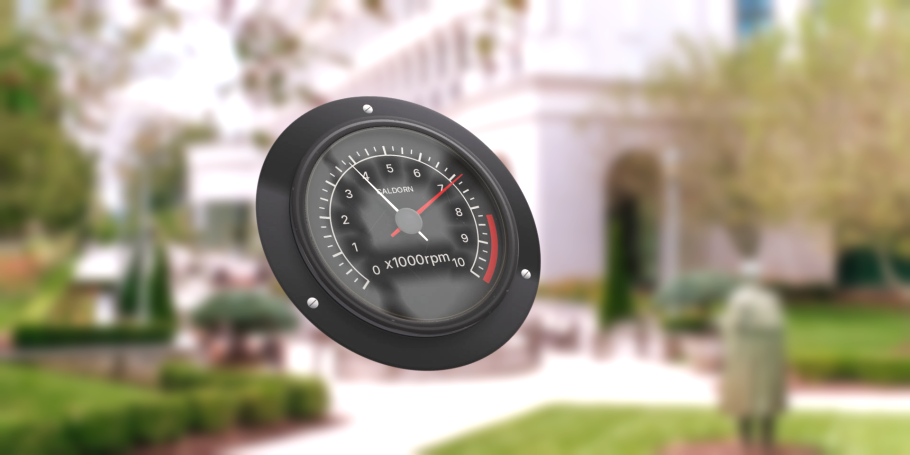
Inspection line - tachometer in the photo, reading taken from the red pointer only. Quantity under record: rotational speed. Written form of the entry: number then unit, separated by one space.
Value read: 7125 rpm
